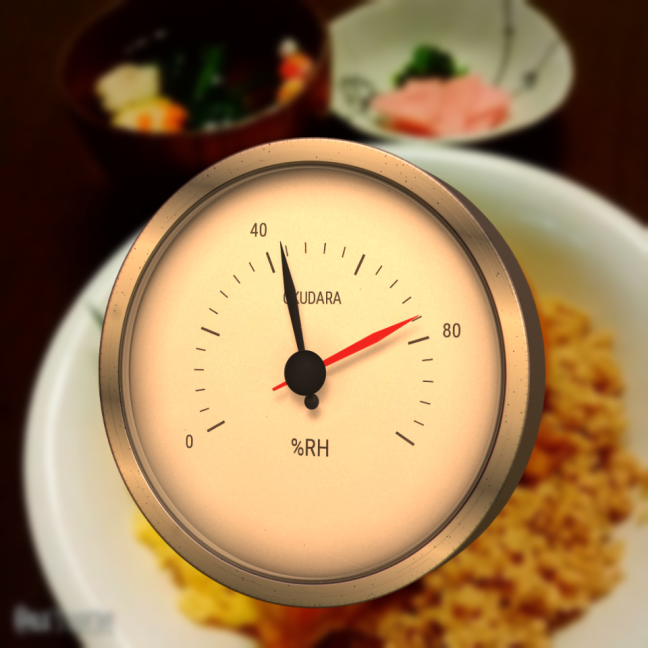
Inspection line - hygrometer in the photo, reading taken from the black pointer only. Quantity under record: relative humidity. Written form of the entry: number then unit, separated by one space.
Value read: 44 %
